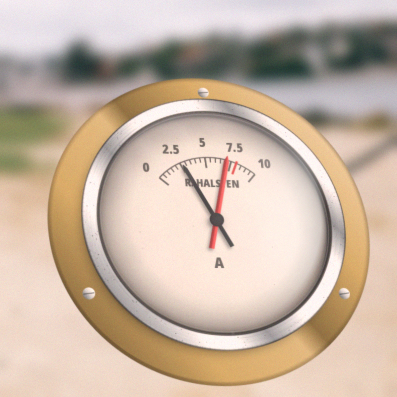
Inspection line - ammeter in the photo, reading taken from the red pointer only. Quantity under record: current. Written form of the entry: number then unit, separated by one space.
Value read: 7 A
